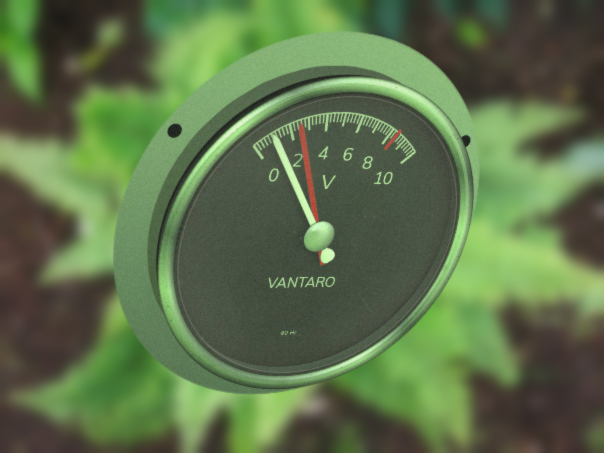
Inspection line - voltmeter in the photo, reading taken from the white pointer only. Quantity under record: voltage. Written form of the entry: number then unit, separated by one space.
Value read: 1 V
